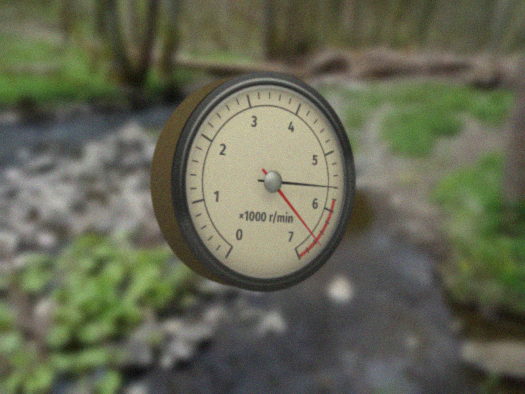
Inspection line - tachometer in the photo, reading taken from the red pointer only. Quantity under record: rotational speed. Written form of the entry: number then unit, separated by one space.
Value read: 6600 rpm
